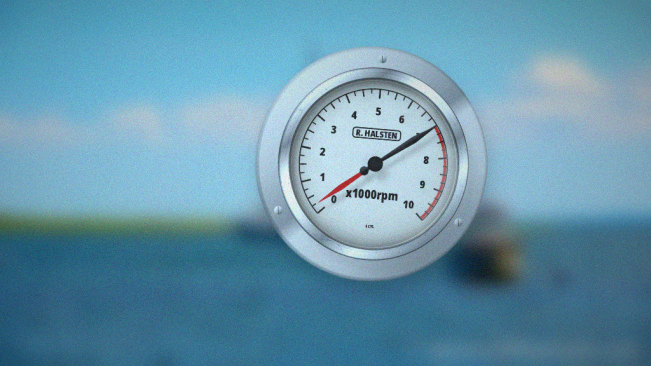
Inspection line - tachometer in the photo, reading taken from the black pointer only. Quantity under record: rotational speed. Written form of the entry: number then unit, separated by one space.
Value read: 7000 rpm
